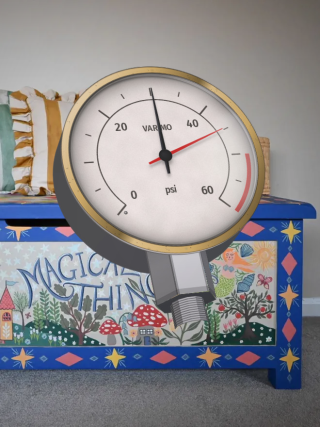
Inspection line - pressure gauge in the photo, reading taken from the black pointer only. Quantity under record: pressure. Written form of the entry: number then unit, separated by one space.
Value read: 30 psi
